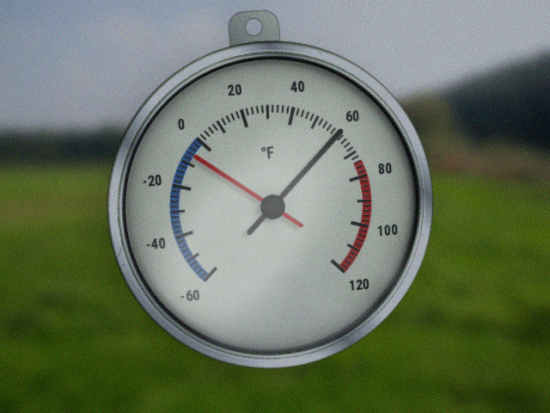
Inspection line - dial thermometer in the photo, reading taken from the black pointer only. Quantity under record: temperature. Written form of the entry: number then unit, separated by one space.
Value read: 60 °F
